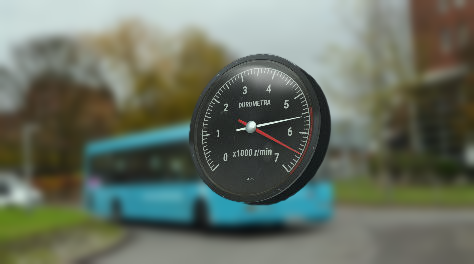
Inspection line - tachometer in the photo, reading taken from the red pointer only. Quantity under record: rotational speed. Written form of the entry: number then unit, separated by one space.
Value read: 6500 rpm
